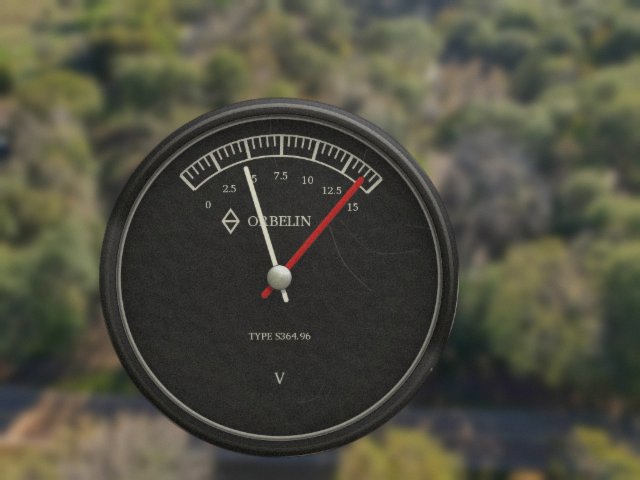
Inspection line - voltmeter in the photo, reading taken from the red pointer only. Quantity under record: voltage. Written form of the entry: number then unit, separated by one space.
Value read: 14 V
